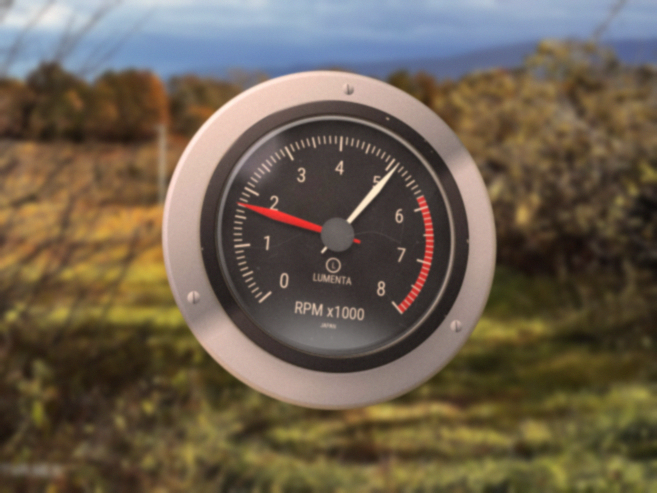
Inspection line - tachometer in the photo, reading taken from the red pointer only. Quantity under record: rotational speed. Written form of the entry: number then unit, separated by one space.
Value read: 1700 rpm
